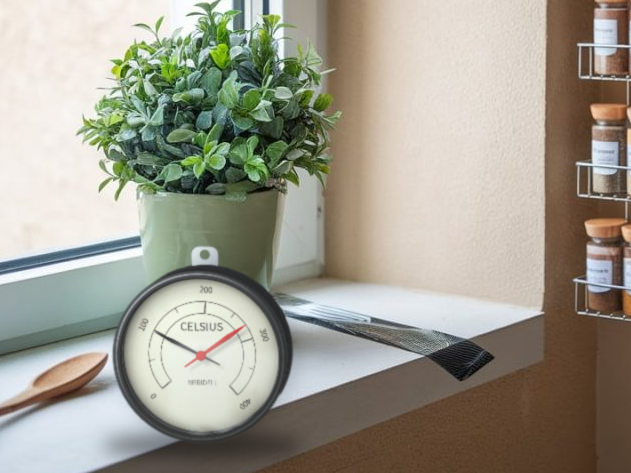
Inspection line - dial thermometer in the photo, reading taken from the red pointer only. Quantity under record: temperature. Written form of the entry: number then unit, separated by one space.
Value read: 275 °C
